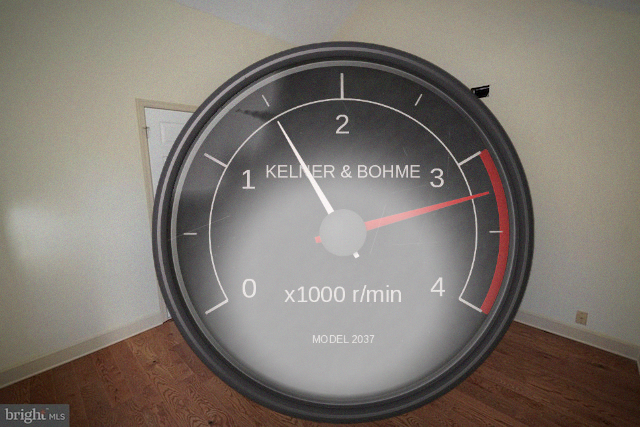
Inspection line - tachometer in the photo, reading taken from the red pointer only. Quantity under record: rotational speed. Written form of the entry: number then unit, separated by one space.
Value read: 3250 rpm
